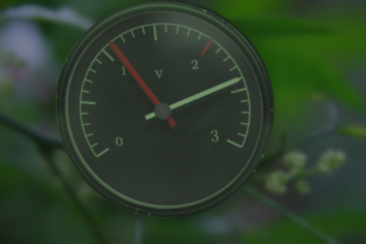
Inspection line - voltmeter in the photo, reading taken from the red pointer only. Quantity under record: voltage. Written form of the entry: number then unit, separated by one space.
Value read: 1.1 V
